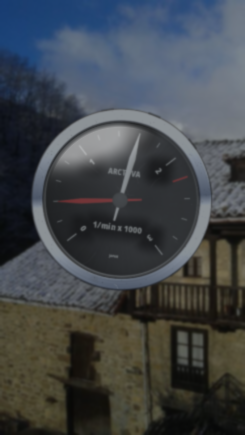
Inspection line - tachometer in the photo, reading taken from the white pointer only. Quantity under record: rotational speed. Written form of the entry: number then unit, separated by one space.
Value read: 1600 rpm
